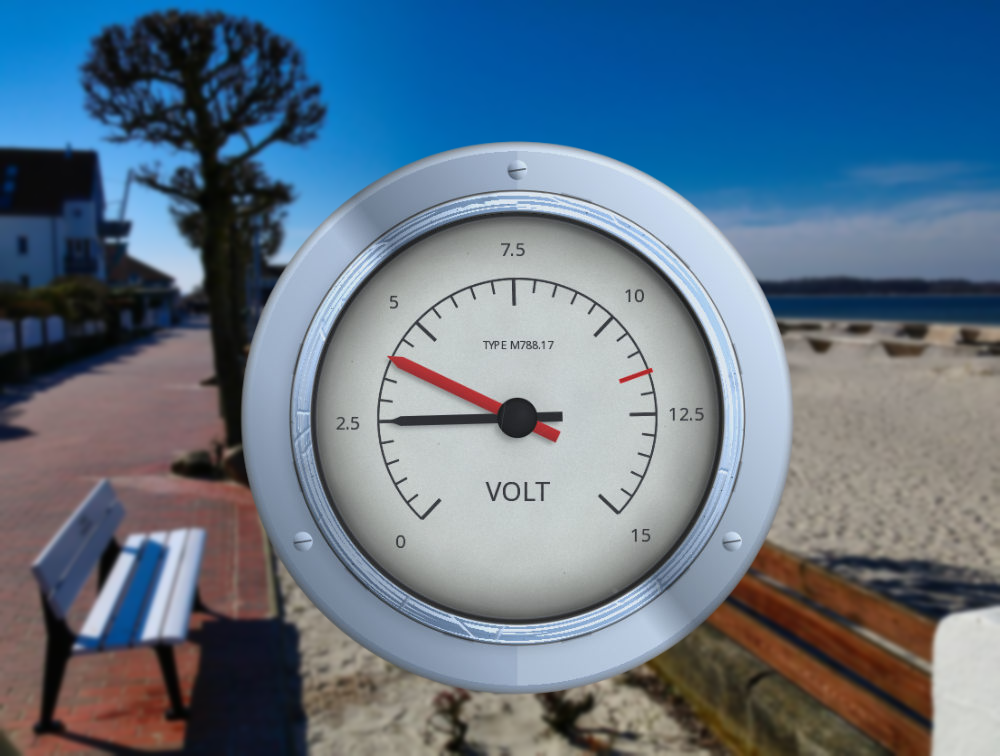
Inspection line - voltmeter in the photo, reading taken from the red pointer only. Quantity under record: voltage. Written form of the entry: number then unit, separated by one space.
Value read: 4 V
